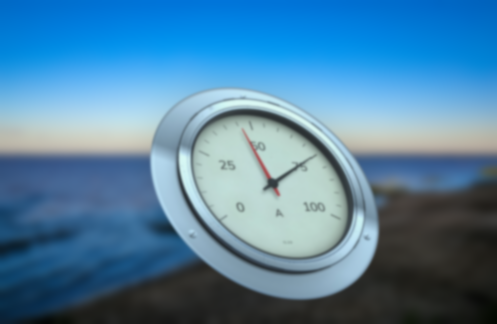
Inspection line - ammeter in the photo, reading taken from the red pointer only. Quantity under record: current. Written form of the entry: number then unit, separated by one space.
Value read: 45 A
